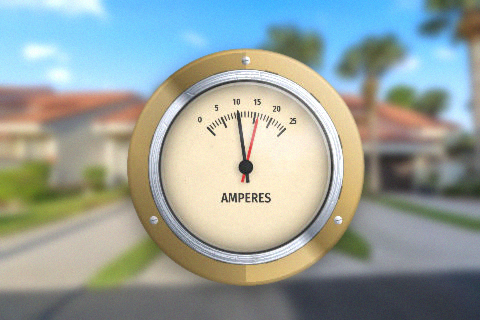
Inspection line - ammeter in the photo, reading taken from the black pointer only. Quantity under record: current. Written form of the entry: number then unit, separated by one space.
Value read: 10 A
